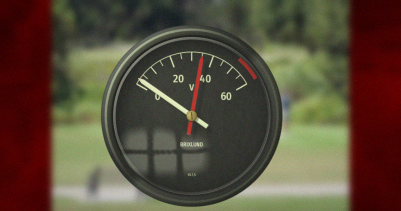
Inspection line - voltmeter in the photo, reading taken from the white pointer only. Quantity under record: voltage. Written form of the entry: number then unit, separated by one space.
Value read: 2.5 V
